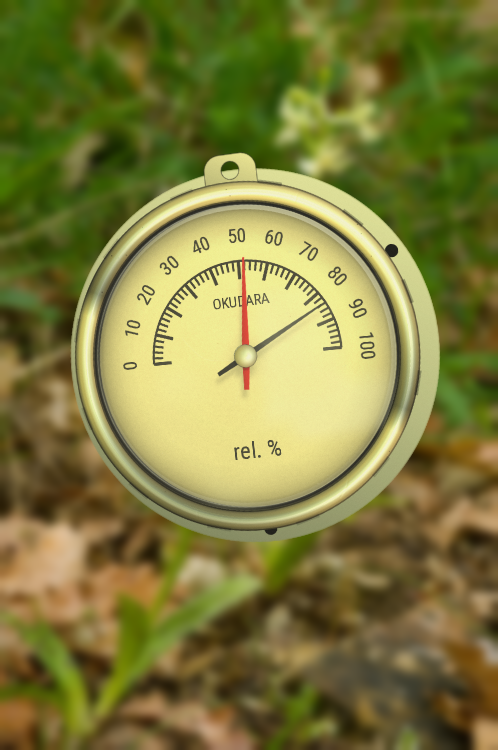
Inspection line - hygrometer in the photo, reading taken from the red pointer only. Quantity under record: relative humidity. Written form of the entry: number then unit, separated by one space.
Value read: 52 %
